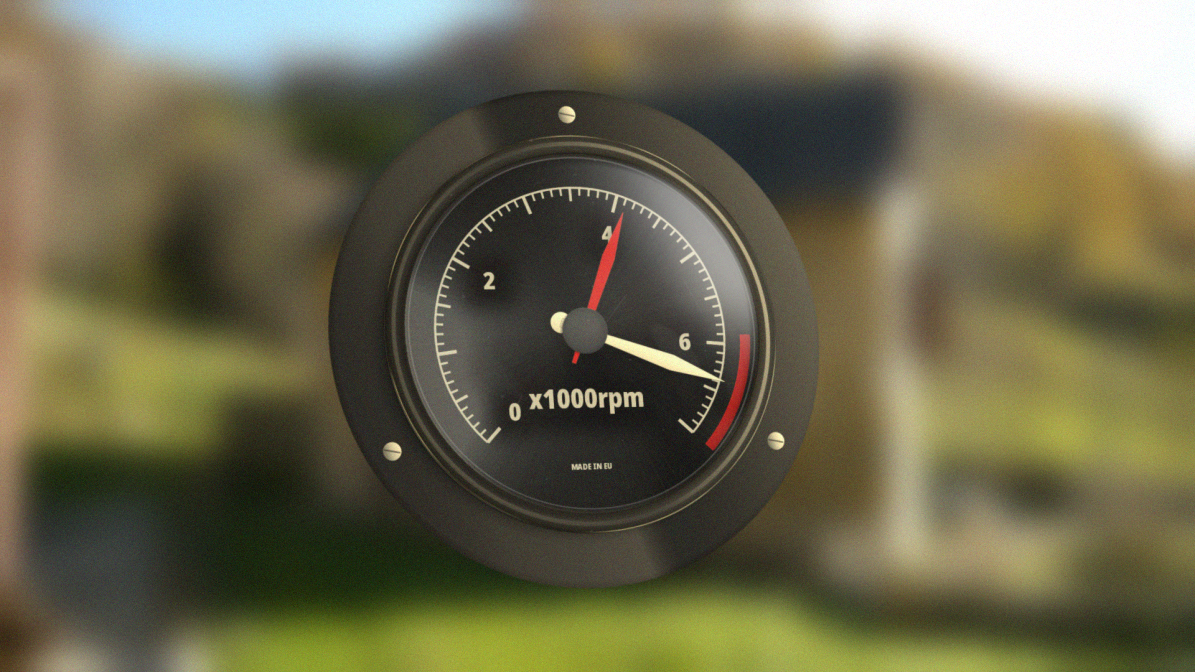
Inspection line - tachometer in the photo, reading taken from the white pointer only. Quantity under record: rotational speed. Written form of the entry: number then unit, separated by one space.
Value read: 6400 rpm
